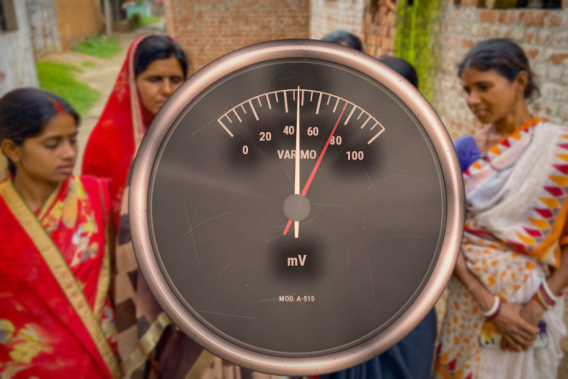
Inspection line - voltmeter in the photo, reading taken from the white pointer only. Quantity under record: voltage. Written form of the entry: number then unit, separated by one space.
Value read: 47.5 mV
